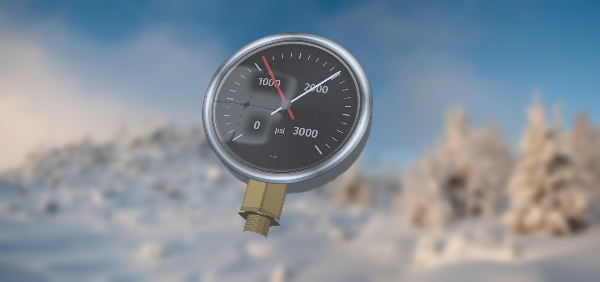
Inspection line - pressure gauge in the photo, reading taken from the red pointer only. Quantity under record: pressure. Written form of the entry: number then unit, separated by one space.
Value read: 1100 psi
